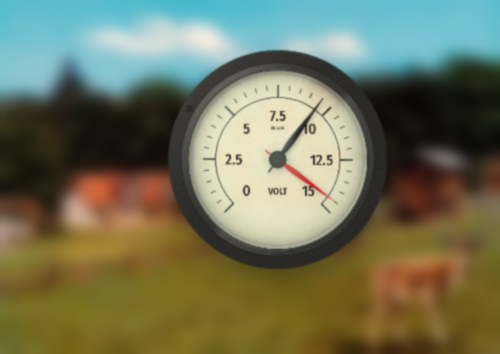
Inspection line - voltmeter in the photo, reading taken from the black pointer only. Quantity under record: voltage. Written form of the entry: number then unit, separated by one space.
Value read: 9.5 V
